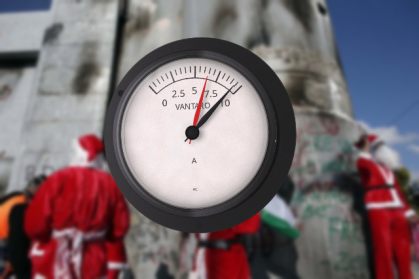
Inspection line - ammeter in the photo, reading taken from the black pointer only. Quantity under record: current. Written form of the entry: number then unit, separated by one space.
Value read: 9.5 A
